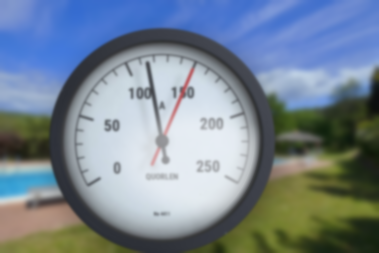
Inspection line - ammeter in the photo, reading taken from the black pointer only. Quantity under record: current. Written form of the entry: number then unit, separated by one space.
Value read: 115 A
